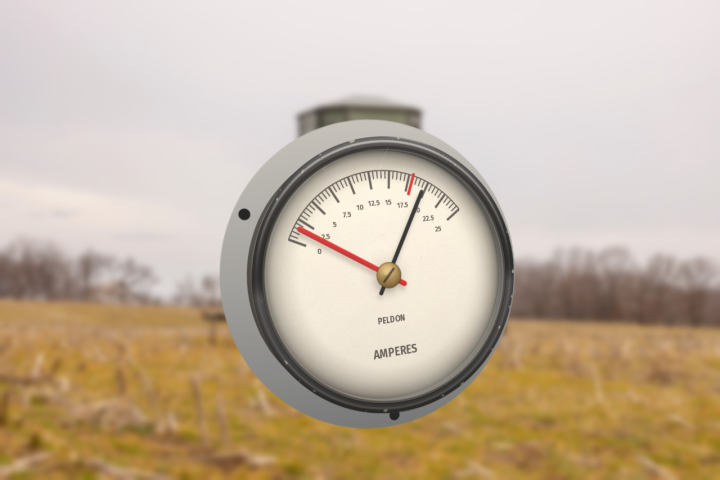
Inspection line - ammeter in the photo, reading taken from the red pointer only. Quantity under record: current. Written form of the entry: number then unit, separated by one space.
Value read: 1.5 A
